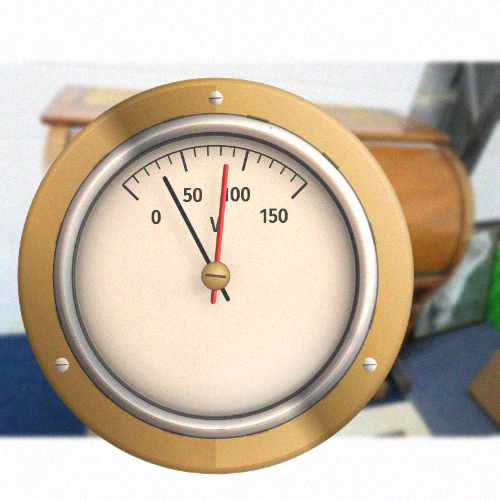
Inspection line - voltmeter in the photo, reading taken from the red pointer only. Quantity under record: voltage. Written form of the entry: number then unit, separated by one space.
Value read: 85 V
